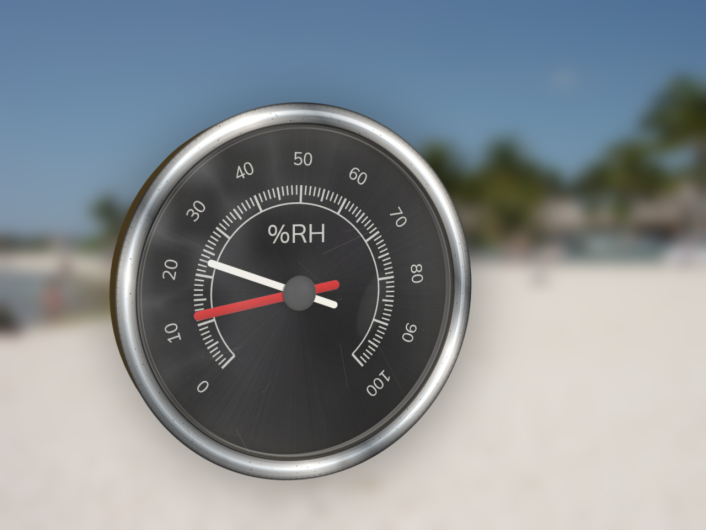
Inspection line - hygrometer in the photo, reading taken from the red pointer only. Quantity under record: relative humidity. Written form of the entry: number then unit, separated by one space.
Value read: 12 %
